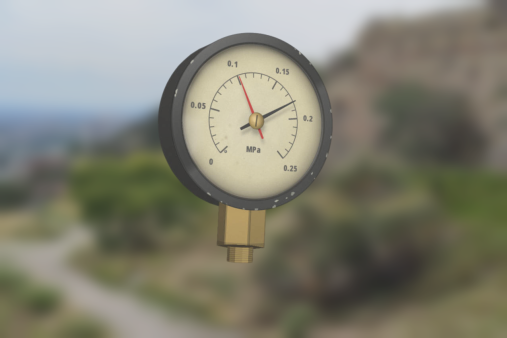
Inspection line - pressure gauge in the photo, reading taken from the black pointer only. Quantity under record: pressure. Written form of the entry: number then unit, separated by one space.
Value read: 0.18 MPa
